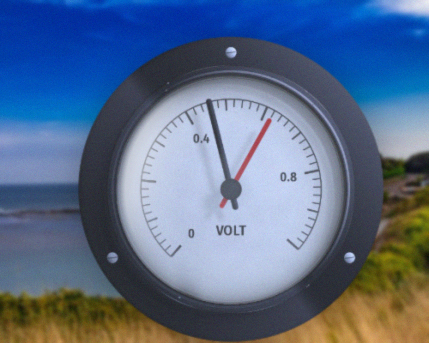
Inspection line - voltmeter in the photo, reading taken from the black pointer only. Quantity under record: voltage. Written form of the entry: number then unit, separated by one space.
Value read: 0.46 V
